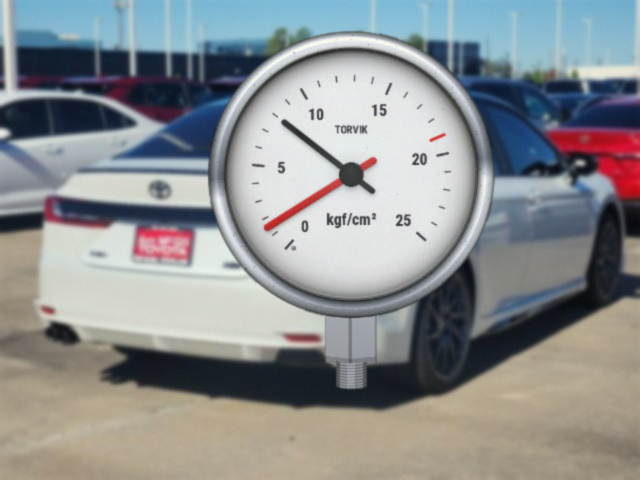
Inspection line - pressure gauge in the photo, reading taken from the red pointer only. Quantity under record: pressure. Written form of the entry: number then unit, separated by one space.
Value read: 1.5 kg/cm²
